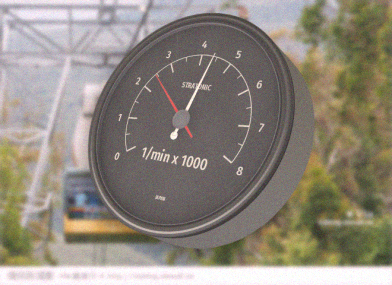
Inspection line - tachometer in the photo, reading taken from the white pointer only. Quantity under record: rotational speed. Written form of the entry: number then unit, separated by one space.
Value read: 4500 rpm
